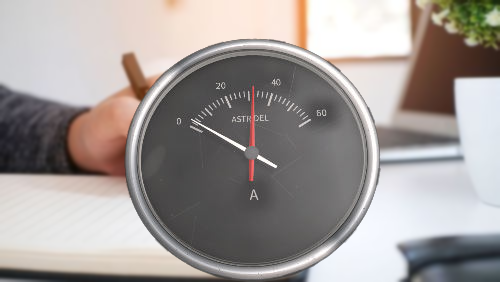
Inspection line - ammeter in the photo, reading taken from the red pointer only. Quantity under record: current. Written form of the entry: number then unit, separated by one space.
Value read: 32 A
